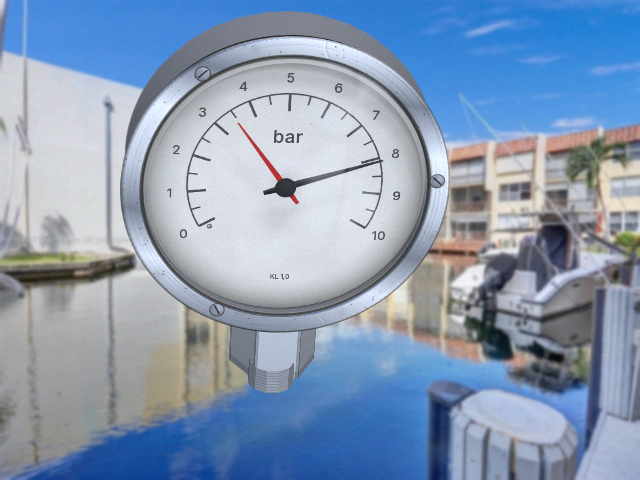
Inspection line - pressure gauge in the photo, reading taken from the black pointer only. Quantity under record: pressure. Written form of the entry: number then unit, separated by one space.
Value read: 8 bar
